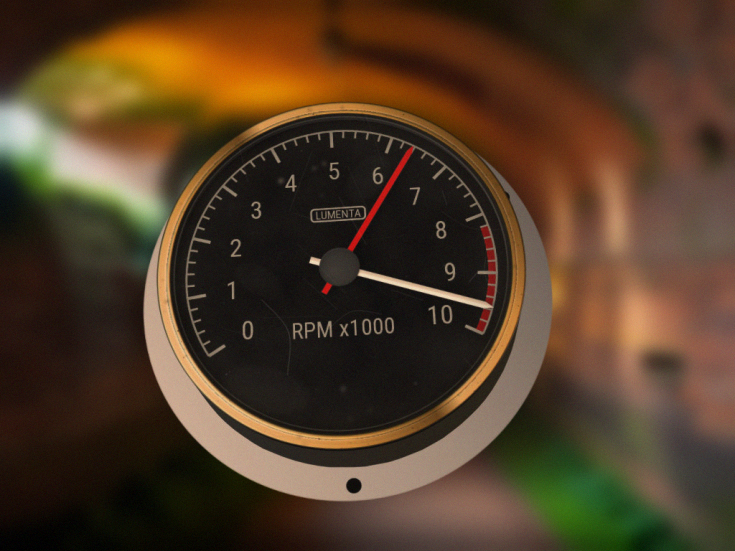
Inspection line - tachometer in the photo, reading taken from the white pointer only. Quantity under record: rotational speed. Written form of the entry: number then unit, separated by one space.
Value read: 9600 rpm
